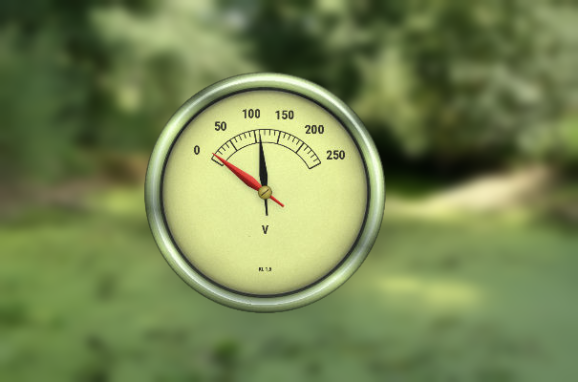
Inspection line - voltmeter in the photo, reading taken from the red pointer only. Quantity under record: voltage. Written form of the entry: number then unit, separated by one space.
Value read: 10 V
